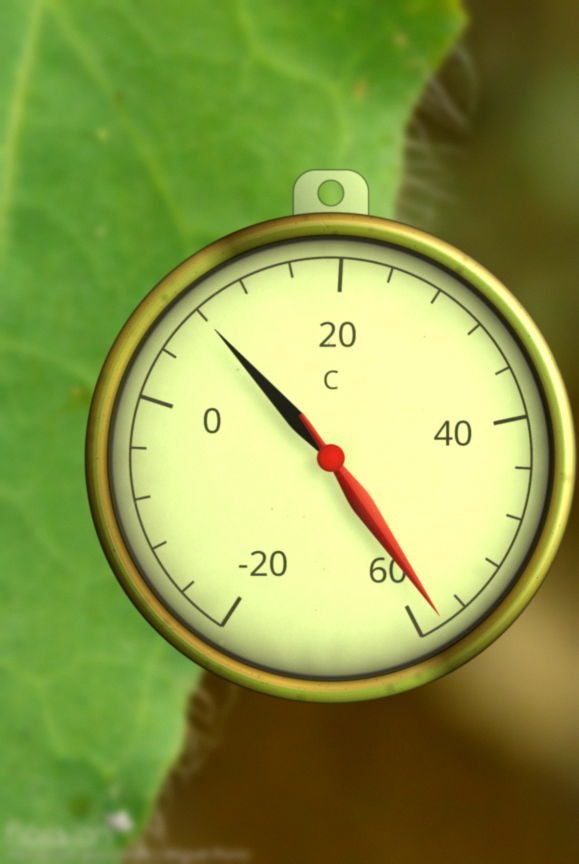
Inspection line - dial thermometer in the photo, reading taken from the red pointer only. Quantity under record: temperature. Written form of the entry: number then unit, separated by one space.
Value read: 58 °C
